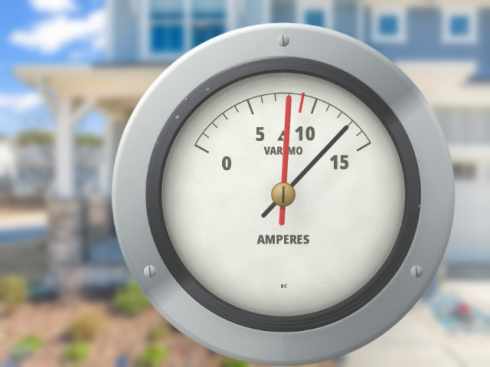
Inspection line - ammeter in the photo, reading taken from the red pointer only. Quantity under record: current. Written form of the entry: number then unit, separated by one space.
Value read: 8 A
